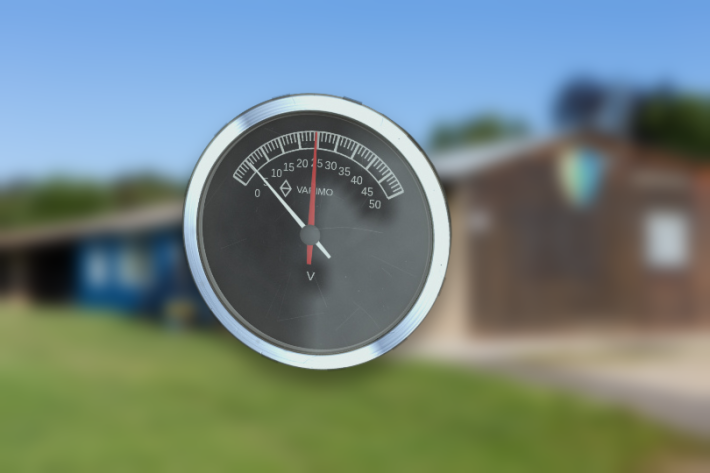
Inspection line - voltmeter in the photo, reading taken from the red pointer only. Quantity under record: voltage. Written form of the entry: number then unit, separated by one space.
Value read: 25 V
